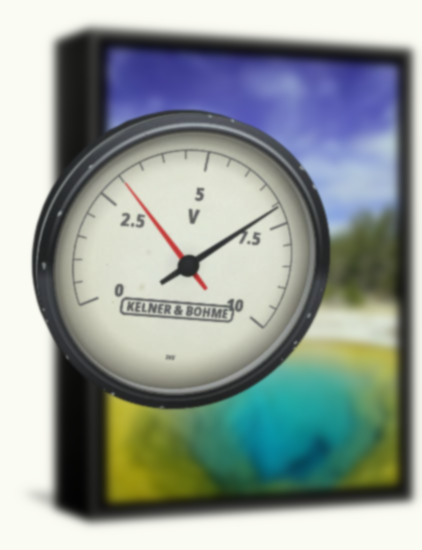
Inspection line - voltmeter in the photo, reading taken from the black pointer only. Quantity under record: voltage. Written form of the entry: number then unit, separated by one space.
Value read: 7 V
